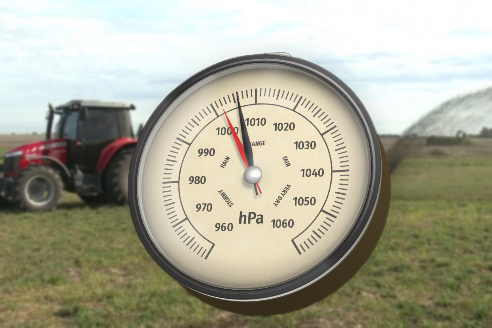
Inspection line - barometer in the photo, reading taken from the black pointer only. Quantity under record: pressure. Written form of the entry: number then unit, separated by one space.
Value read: 1006 hPa
